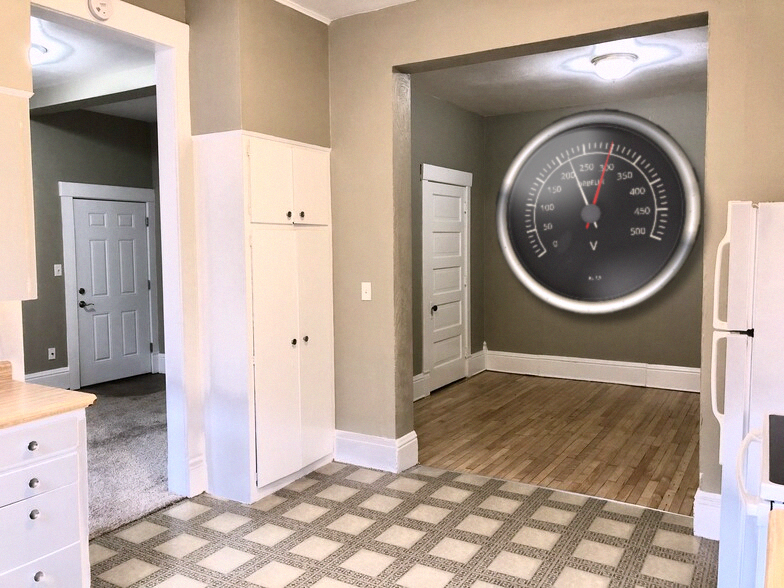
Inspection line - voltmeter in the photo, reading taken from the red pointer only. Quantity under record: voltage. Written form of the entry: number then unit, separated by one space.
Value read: 300 V
